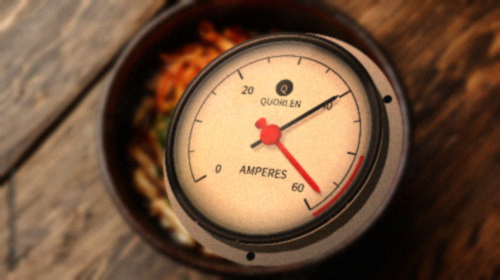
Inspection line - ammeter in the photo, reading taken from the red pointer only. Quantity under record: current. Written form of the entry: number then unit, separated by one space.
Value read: 57.5 A
